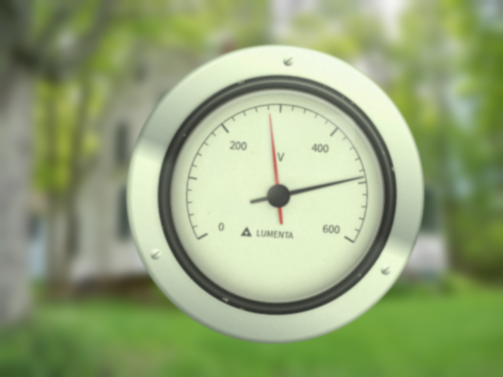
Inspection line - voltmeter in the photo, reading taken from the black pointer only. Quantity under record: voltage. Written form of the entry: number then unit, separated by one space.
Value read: 490 V
